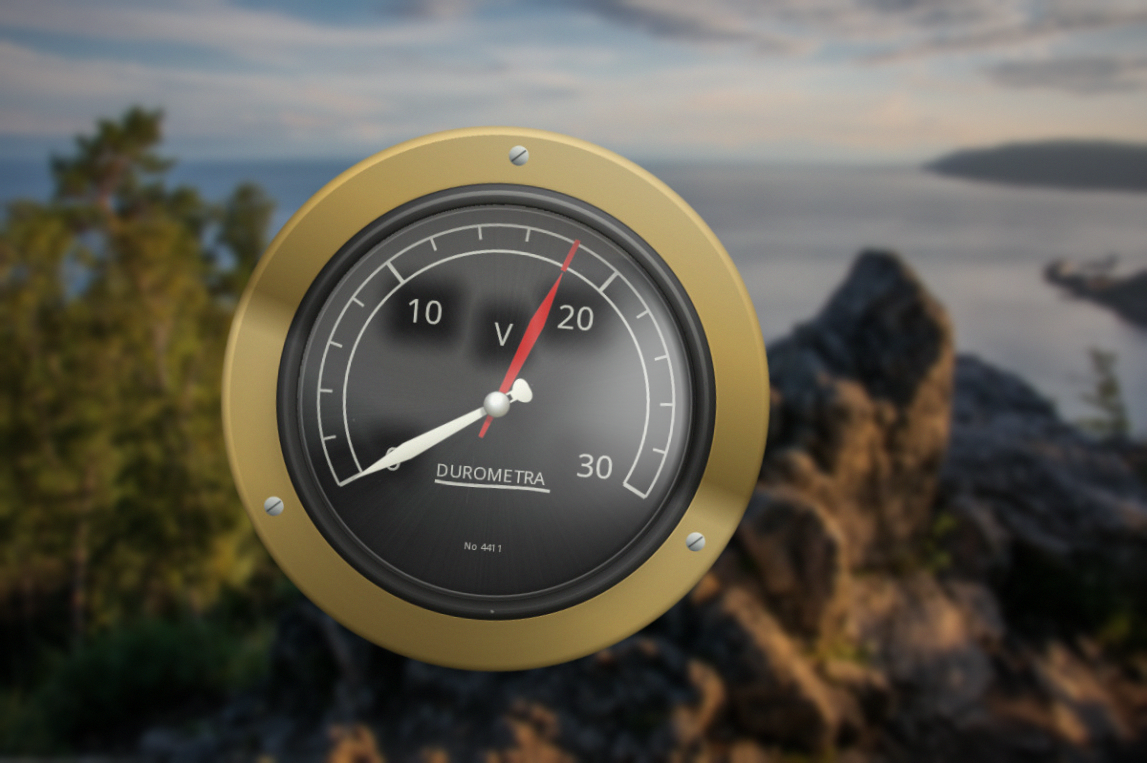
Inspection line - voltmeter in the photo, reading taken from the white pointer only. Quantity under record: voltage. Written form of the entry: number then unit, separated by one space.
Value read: 0 V
